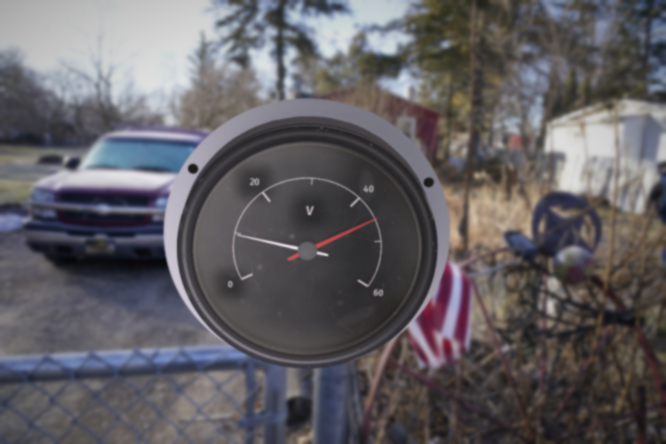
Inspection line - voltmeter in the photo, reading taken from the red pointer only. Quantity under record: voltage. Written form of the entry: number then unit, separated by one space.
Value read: 45 V
